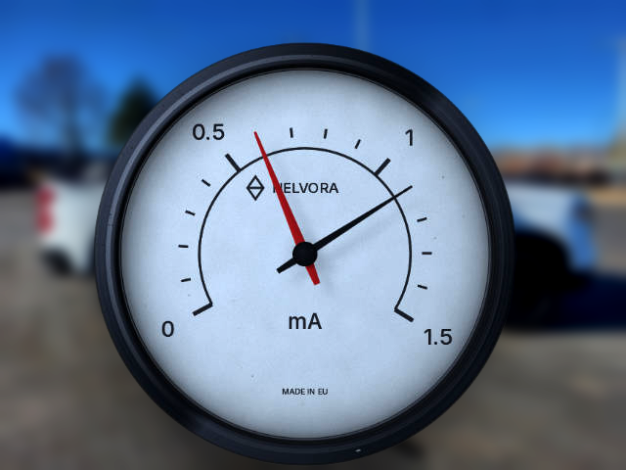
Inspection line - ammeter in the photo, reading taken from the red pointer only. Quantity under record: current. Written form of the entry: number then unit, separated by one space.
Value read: 0.6 mA
